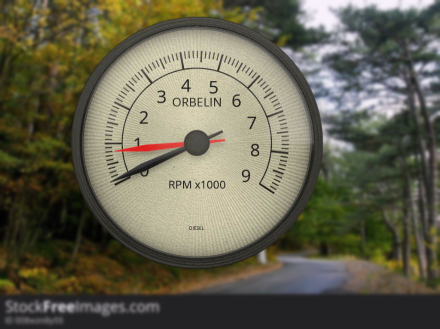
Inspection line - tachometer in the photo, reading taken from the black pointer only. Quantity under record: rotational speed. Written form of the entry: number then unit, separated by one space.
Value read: 100 rpm
